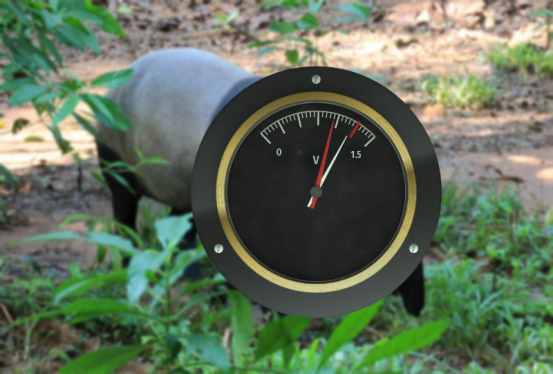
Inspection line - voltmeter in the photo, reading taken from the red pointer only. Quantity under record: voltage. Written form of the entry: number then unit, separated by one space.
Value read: 0.95 V
